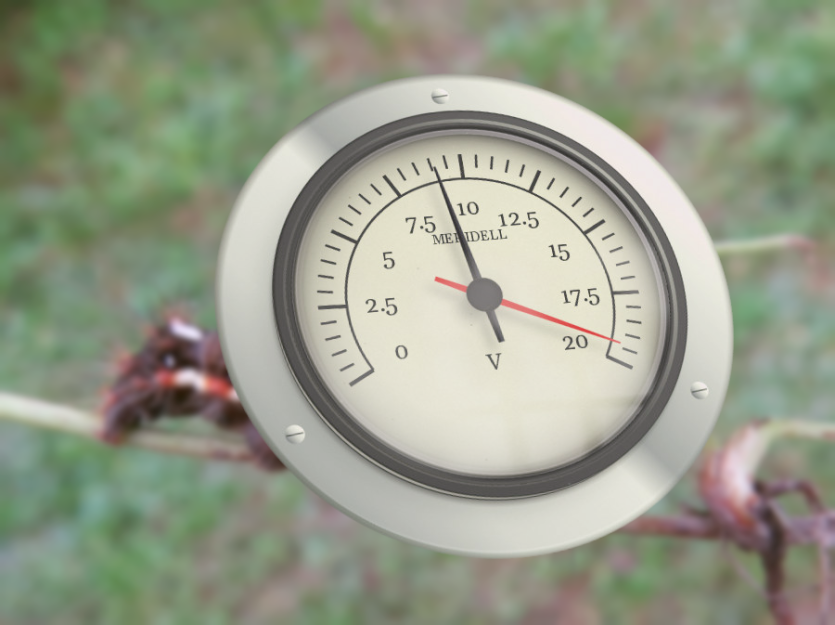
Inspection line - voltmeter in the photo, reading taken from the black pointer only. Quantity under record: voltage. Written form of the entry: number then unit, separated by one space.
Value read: 9 V
